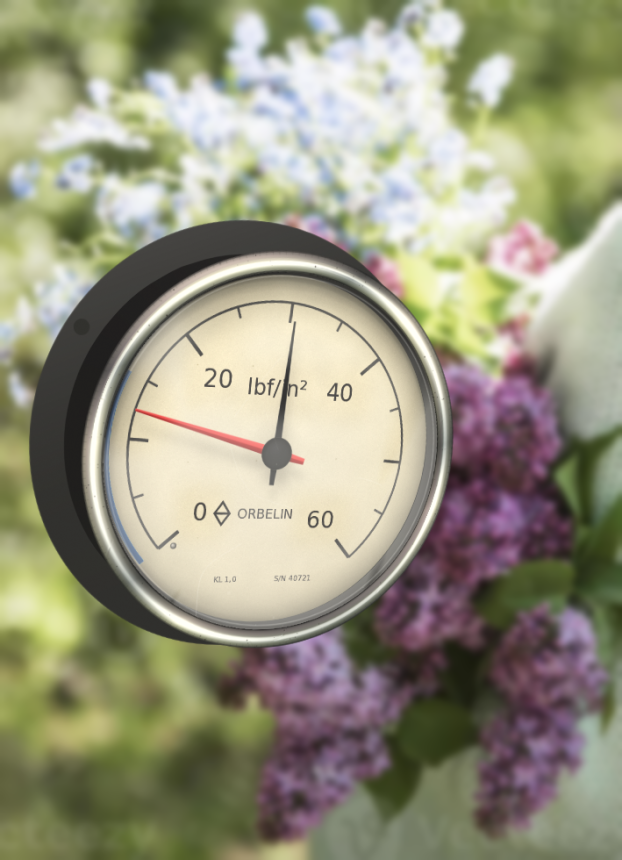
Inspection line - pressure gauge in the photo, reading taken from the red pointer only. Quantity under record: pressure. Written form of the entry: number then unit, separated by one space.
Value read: 12.5 psi
